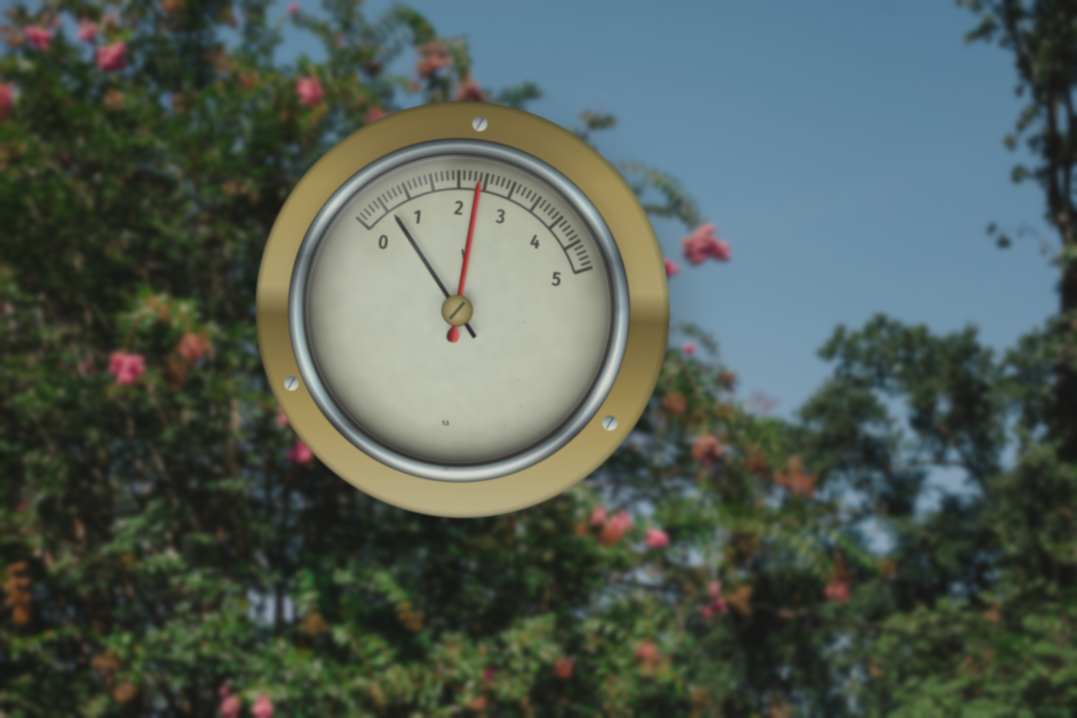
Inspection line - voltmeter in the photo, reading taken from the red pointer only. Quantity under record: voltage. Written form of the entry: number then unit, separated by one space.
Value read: 2.4 V
